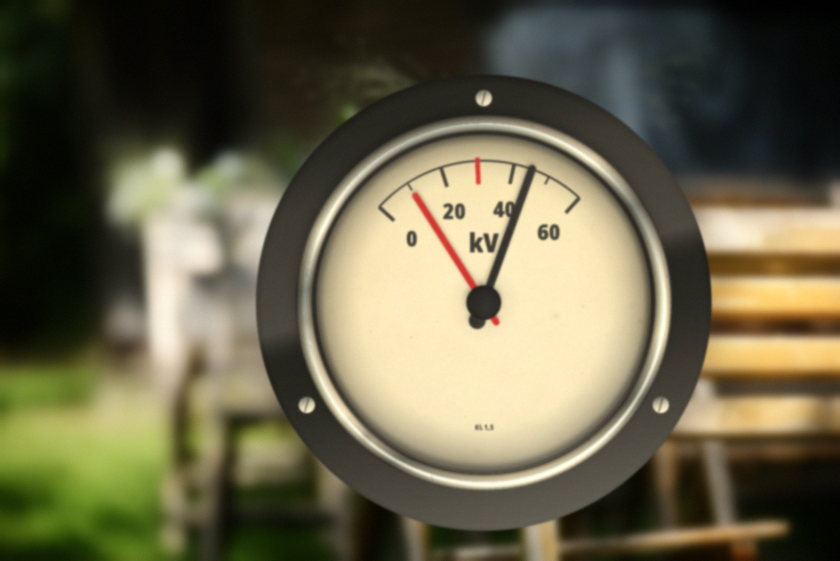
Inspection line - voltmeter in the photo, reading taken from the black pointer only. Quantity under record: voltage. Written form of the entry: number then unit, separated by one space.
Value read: 45 kV
